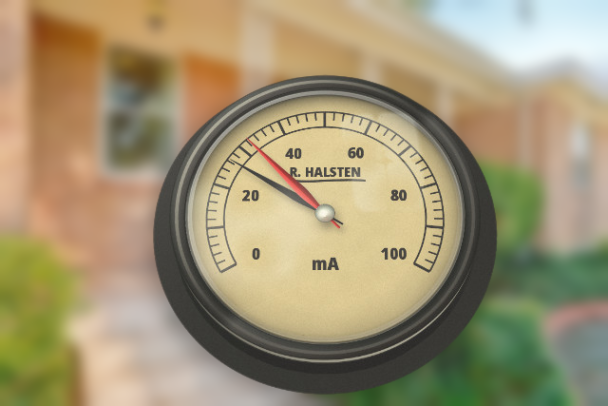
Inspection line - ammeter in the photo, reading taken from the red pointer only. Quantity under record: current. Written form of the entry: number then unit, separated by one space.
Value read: 32 mA
